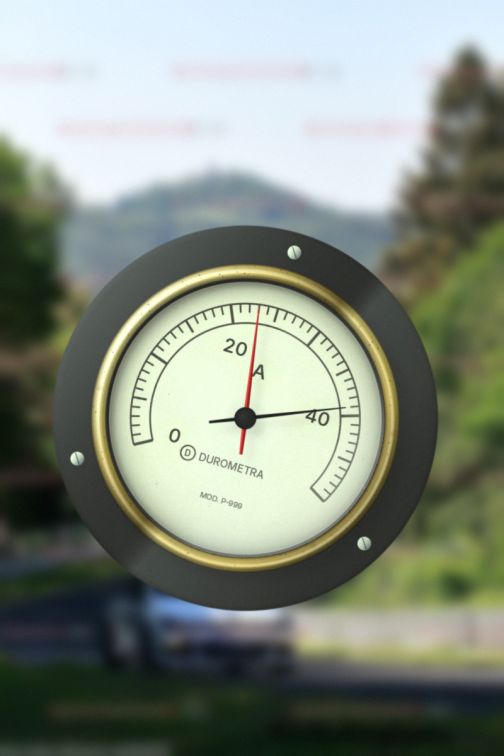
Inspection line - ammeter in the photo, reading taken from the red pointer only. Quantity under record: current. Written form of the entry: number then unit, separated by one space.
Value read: 23 A
